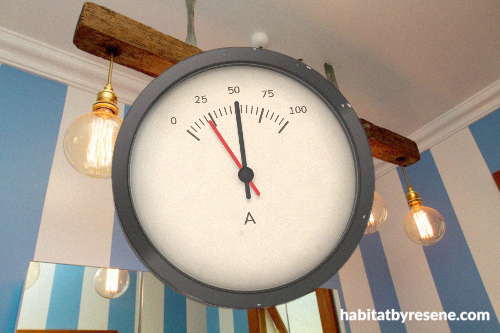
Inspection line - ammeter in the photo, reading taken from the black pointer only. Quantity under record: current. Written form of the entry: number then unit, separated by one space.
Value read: 50 A
